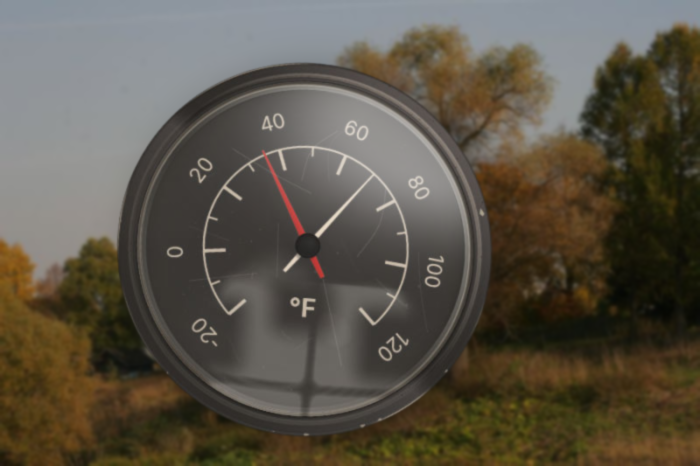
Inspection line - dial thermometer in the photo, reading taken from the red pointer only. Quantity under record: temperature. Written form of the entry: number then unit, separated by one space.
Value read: 35 °F
